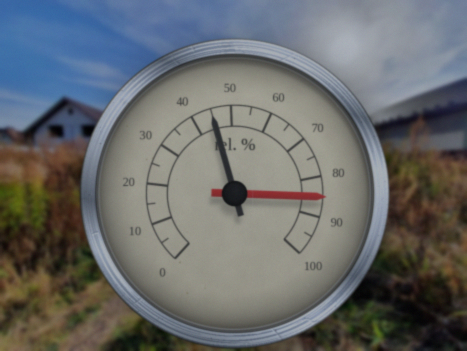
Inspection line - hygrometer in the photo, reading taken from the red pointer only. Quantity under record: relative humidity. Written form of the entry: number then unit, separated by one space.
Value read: 85 %
